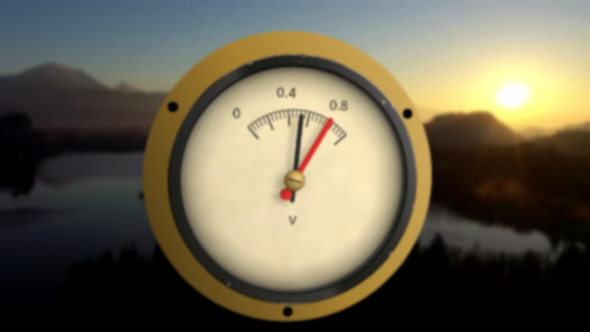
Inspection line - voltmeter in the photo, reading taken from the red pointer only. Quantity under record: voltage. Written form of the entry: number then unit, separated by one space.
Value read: 0.8 V
